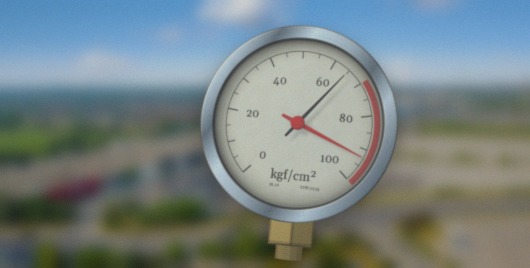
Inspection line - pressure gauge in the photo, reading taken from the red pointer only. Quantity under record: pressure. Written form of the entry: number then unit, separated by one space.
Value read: 92.5 kg/cm²
